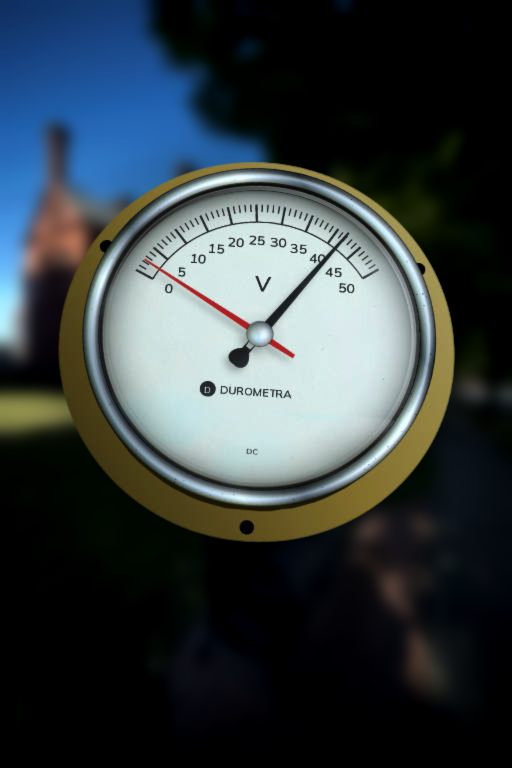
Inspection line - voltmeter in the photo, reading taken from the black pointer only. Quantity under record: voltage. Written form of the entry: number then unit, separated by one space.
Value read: 42 V
